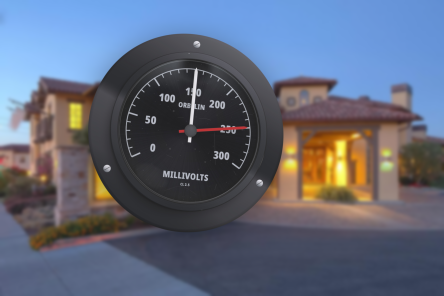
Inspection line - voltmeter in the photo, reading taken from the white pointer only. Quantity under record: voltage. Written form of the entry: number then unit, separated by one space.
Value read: 150 mV
